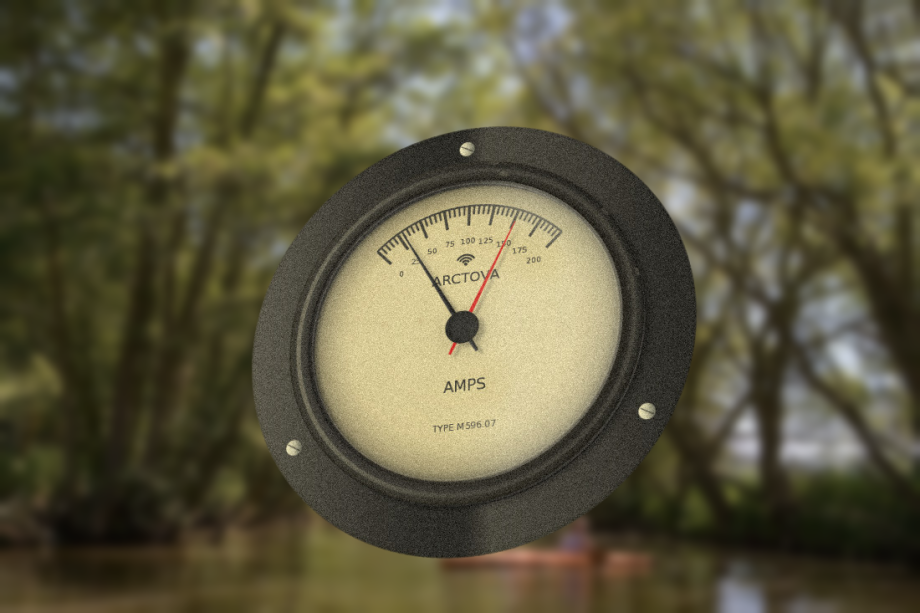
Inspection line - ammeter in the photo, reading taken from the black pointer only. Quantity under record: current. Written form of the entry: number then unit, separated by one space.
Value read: 30 A
